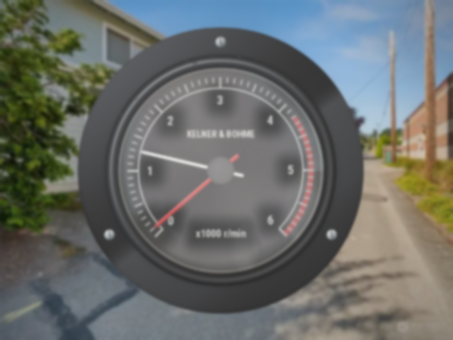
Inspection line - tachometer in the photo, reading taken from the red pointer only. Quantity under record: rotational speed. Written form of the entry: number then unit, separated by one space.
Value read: 100 rpm
